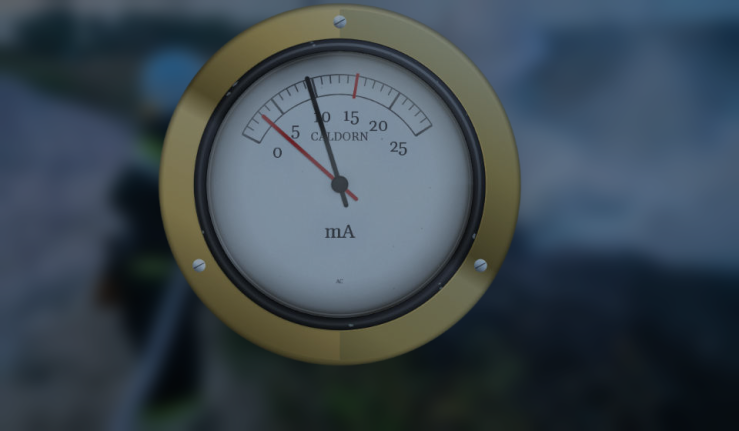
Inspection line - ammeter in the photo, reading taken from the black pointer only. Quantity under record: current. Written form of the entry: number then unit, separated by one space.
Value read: 9.5 mA
